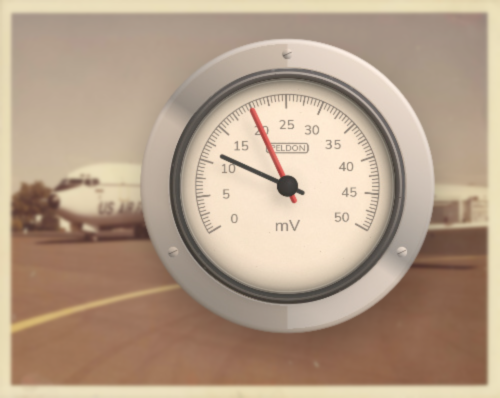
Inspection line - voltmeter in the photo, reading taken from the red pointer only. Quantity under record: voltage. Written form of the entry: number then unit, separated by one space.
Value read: 20 mV
